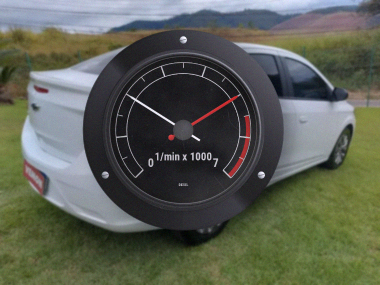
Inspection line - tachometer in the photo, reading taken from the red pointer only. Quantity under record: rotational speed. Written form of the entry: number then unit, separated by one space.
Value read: 5000 rpm
